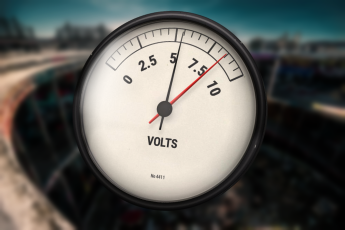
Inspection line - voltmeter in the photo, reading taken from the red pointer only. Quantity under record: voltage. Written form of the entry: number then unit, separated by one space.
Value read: 8.5 V
